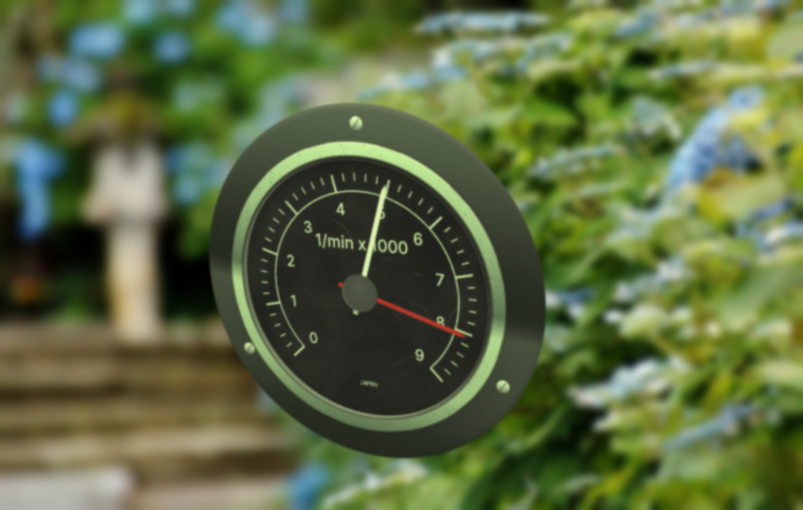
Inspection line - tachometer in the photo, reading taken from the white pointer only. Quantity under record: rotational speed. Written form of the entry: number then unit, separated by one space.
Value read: 5000 rpm
